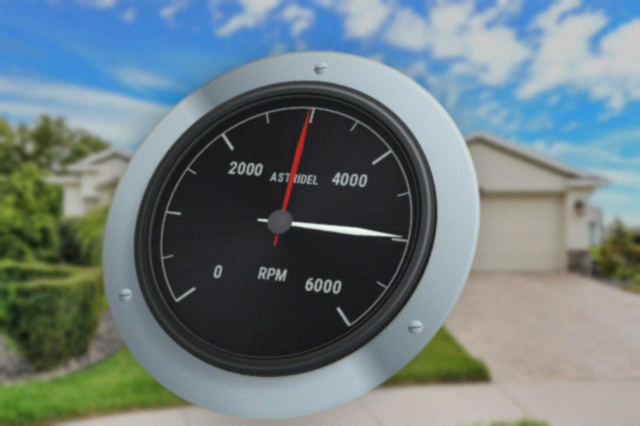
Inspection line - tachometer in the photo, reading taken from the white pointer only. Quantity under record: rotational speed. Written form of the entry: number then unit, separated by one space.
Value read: 5000 rpm
